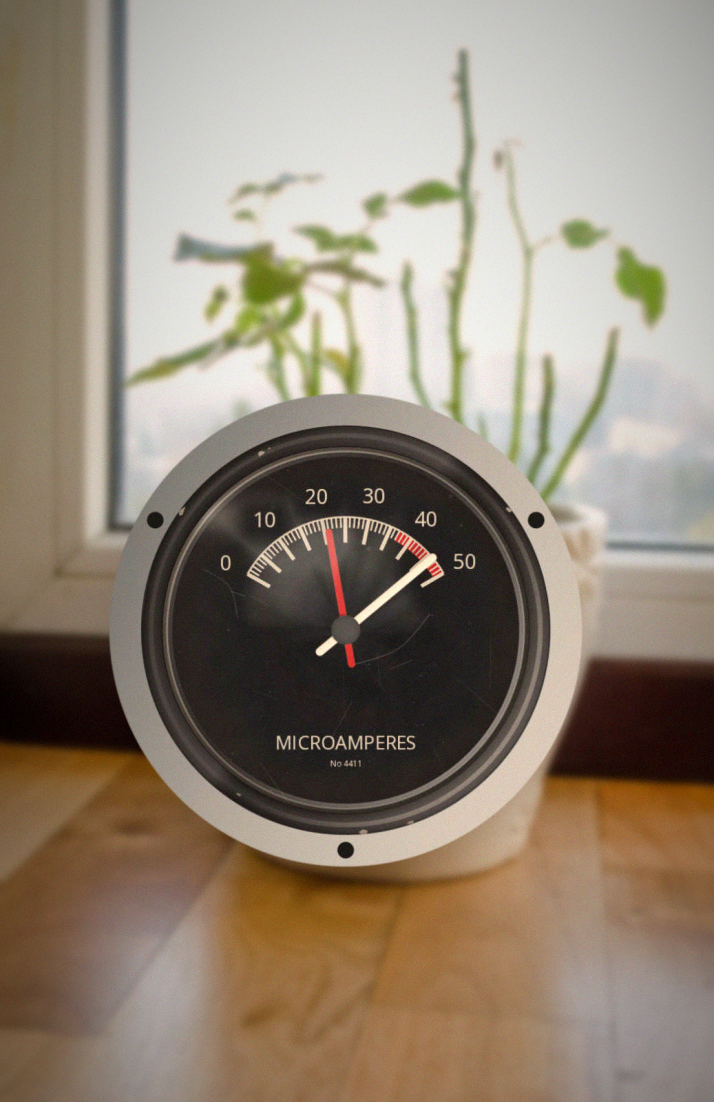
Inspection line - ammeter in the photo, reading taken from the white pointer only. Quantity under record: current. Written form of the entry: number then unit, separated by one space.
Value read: 46 µA
